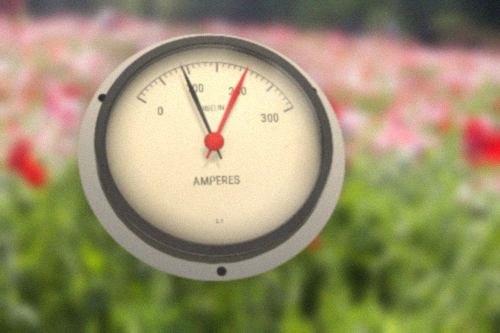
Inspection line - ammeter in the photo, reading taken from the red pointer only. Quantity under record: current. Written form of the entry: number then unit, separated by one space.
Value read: 200 A
